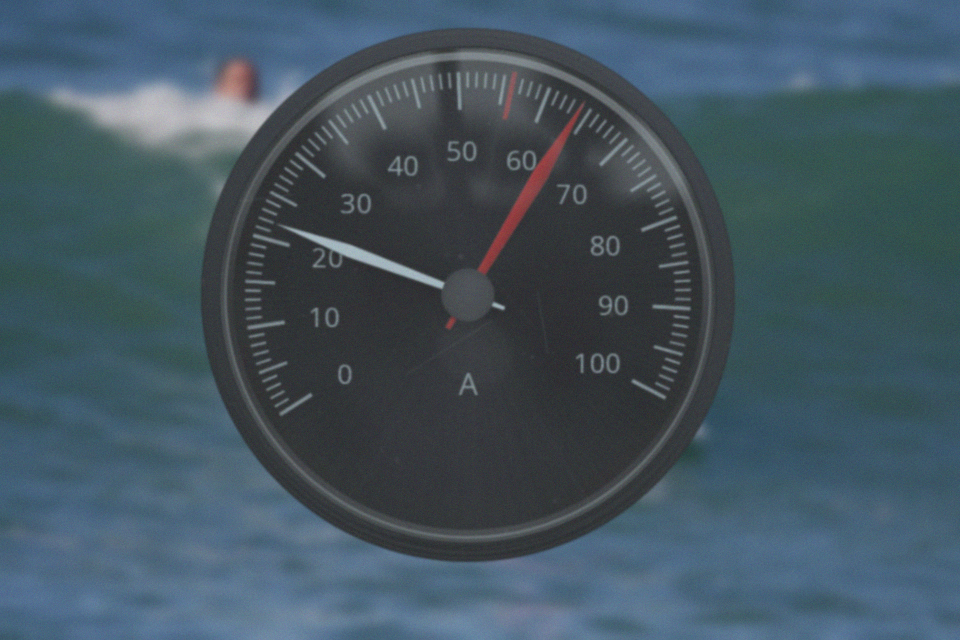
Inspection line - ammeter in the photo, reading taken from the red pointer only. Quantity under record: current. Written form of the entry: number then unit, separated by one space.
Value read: 64 A
